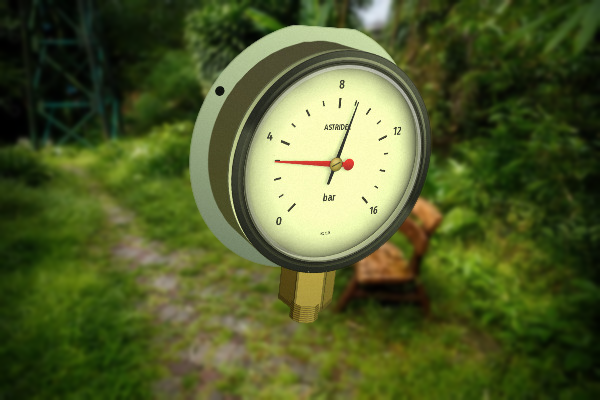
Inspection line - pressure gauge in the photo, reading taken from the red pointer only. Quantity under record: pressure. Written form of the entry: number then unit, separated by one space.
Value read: 3 bar
